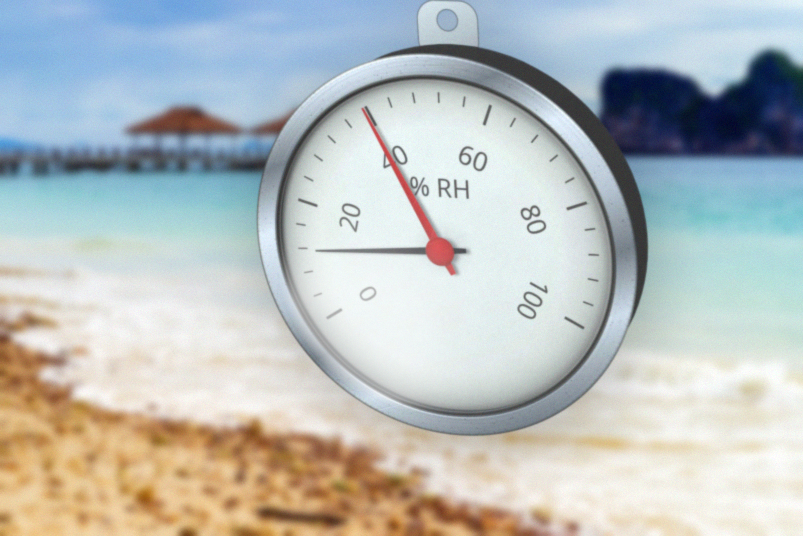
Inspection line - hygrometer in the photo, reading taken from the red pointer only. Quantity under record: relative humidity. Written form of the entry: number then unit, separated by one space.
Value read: 40 %
